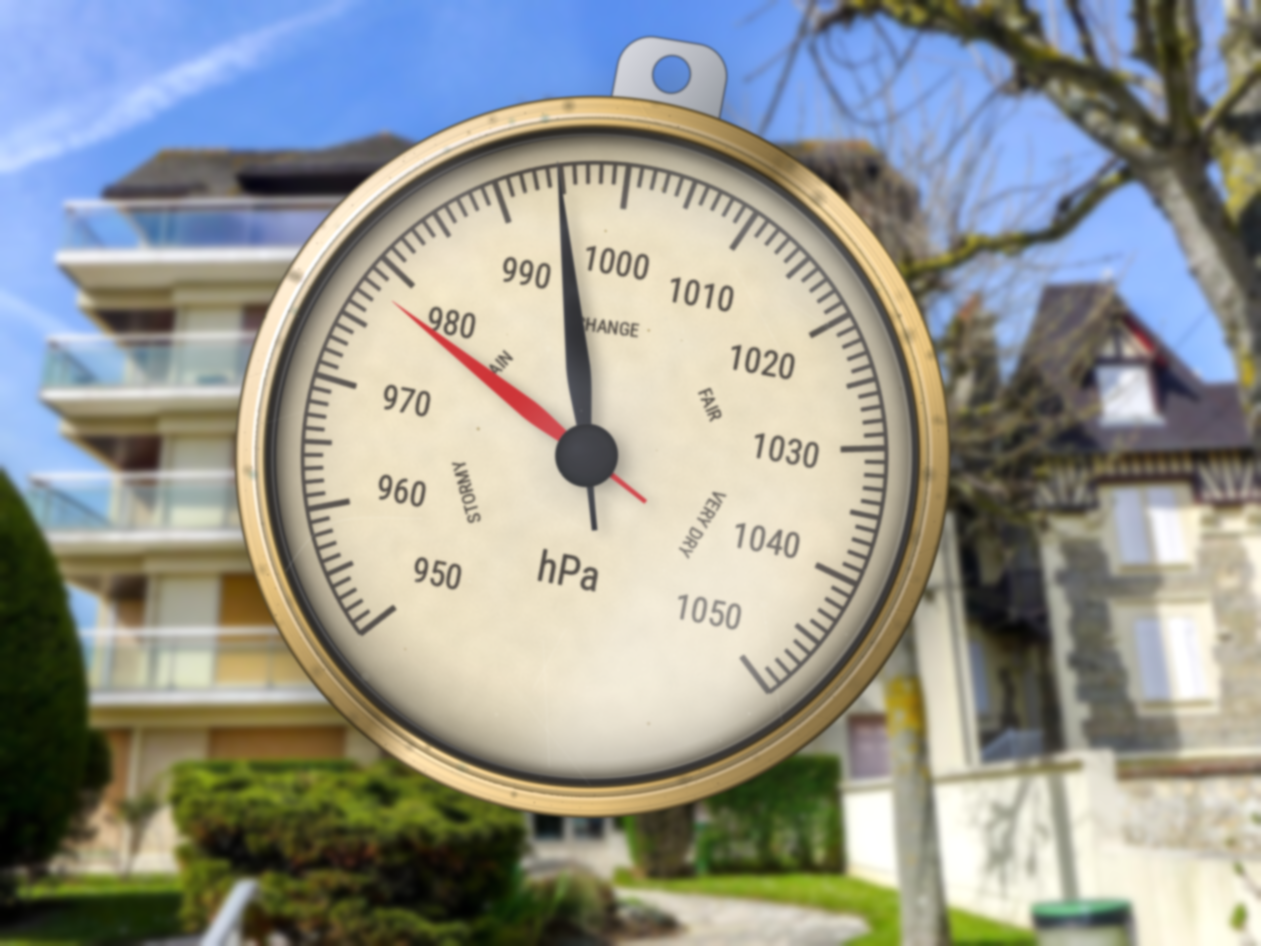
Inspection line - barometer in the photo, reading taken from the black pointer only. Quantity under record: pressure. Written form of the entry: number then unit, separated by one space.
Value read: 995 hPa
